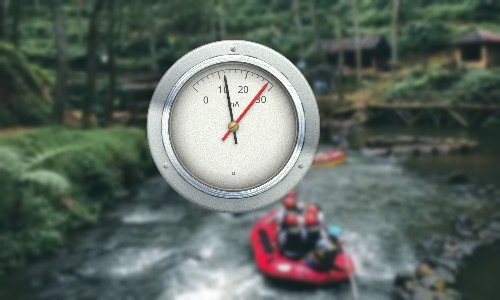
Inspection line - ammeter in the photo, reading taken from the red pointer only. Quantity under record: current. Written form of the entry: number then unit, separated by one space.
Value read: 28 mA
